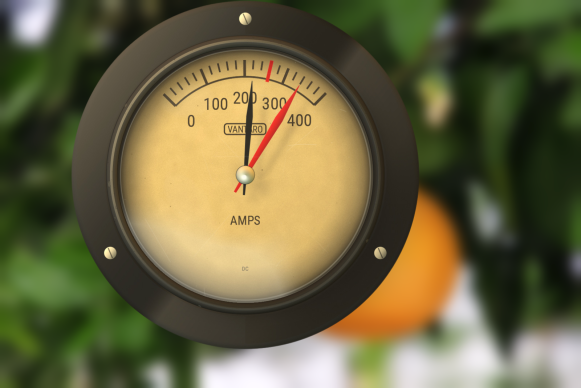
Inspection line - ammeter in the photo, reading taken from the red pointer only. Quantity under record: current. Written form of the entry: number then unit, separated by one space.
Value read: 340 A
